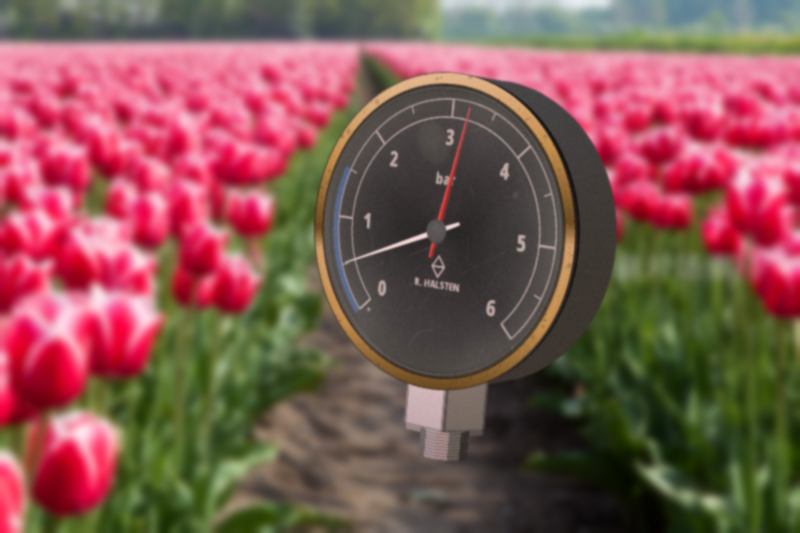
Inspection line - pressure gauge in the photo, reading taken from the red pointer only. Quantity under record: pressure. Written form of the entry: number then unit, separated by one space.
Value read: 3.25 bar
